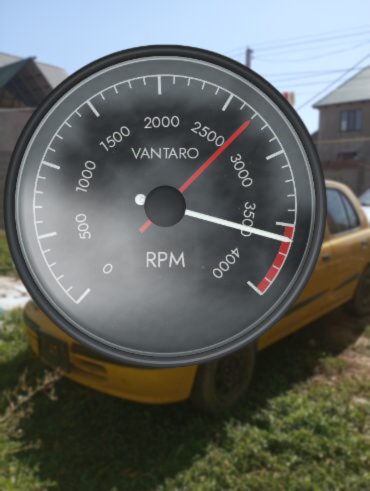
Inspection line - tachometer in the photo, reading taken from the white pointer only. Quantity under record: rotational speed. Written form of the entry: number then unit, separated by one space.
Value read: 3600 rpm
